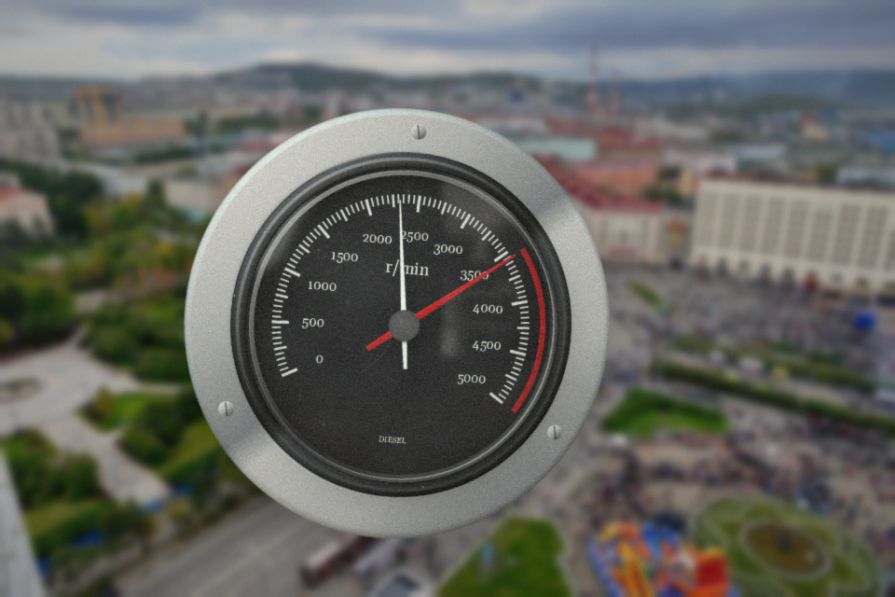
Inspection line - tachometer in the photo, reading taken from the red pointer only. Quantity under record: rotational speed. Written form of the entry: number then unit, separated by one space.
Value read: 3550 rpm
